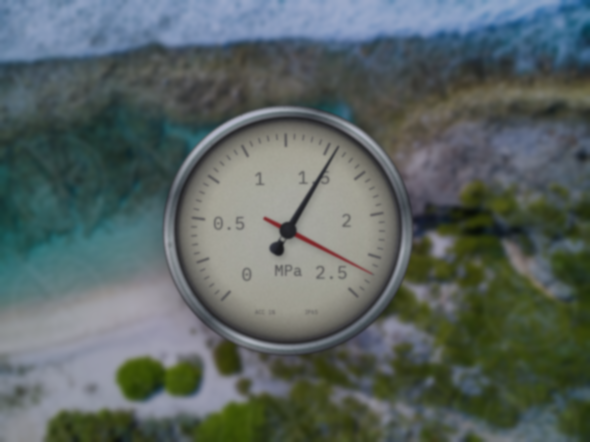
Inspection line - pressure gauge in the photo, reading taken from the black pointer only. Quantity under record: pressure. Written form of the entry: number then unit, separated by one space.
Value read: 1.55 MPa
